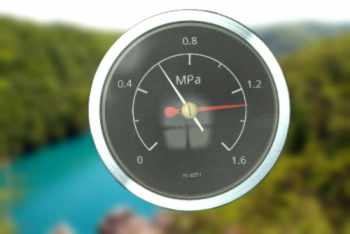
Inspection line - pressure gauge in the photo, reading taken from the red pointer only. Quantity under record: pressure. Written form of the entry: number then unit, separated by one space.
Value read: 1.3 MPa
